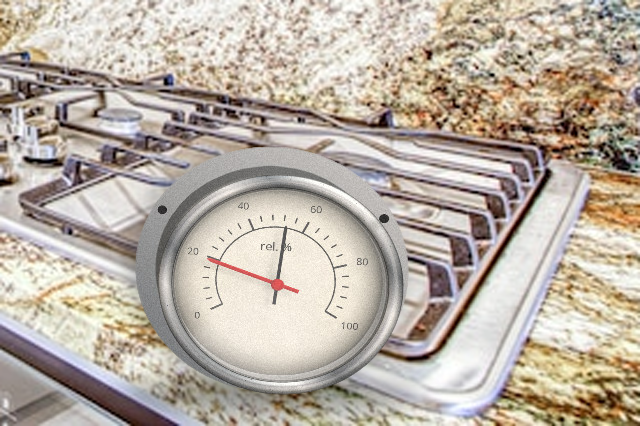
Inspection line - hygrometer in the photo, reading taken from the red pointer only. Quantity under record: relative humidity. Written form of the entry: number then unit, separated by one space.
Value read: 20 %
